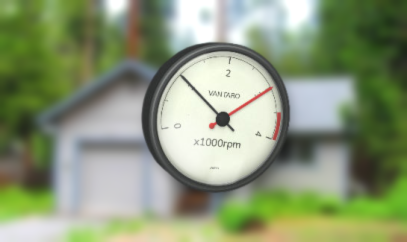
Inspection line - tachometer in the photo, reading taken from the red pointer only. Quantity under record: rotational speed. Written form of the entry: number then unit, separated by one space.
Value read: 3000 rpm
